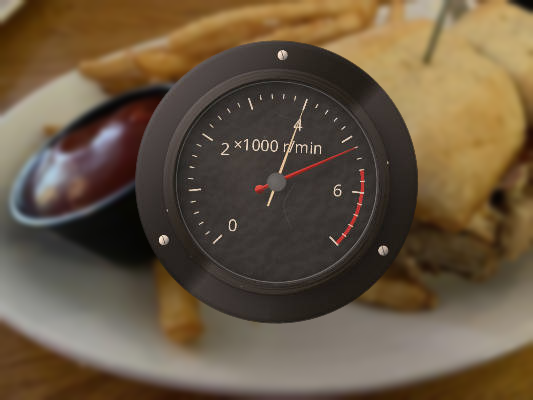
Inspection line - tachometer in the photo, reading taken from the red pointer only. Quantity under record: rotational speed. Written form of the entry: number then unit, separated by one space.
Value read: 5200 rpm
